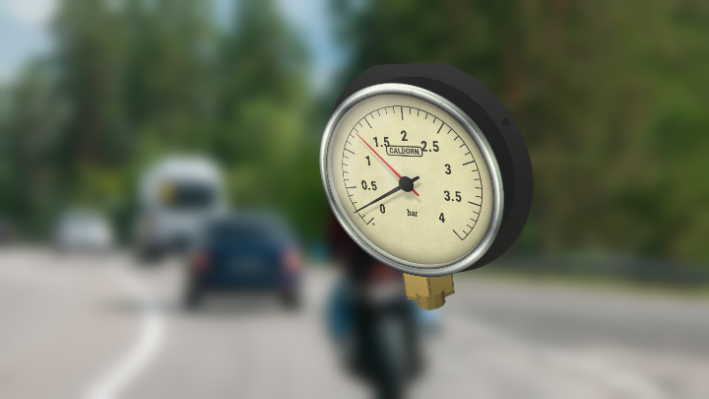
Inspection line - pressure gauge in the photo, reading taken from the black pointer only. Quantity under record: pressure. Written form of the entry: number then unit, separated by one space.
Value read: 0.2 bar
